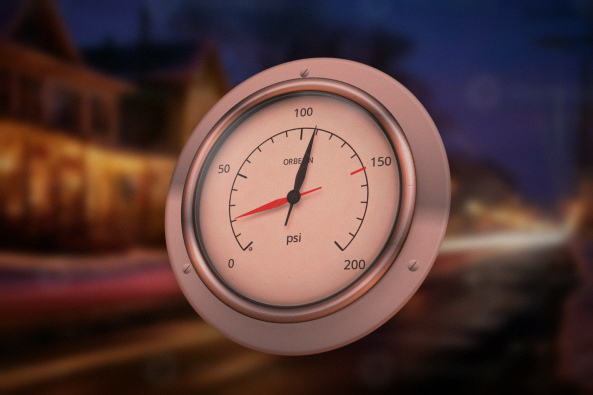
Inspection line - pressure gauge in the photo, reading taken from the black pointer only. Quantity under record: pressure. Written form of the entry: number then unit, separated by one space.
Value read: 110 psi
